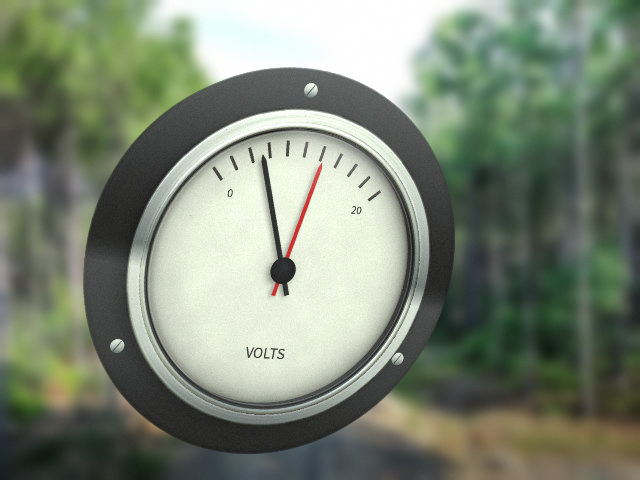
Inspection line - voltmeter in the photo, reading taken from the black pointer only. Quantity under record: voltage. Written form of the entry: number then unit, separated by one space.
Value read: 5 V
